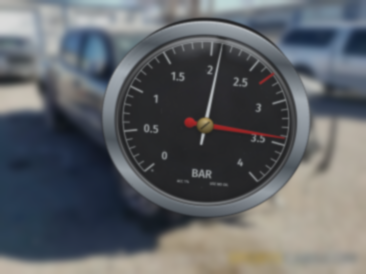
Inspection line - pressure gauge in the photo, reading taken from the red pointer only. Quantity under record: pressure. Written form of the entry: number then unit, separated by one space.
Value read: 3.4 bar
